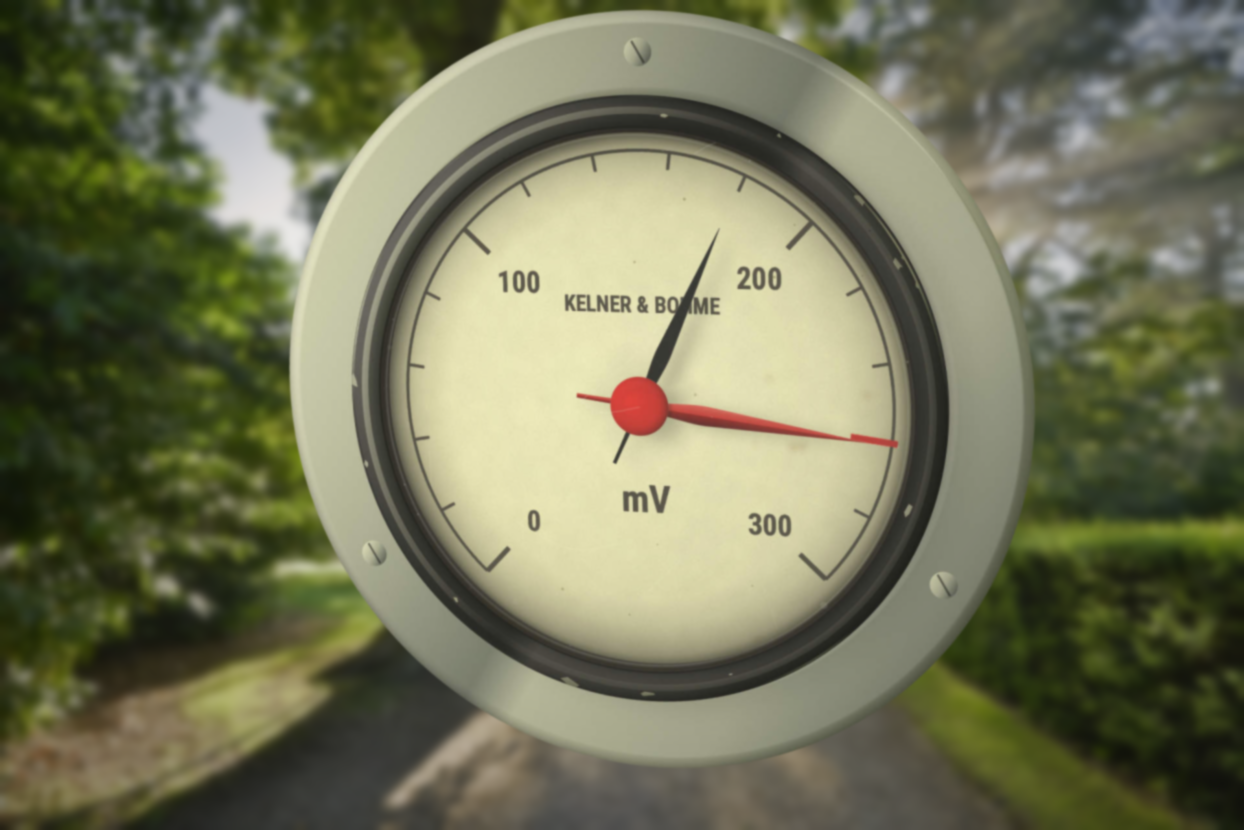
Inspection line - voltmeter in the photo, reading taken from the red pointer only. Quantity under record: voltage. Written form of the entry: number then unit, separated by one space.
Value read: 260 mV
